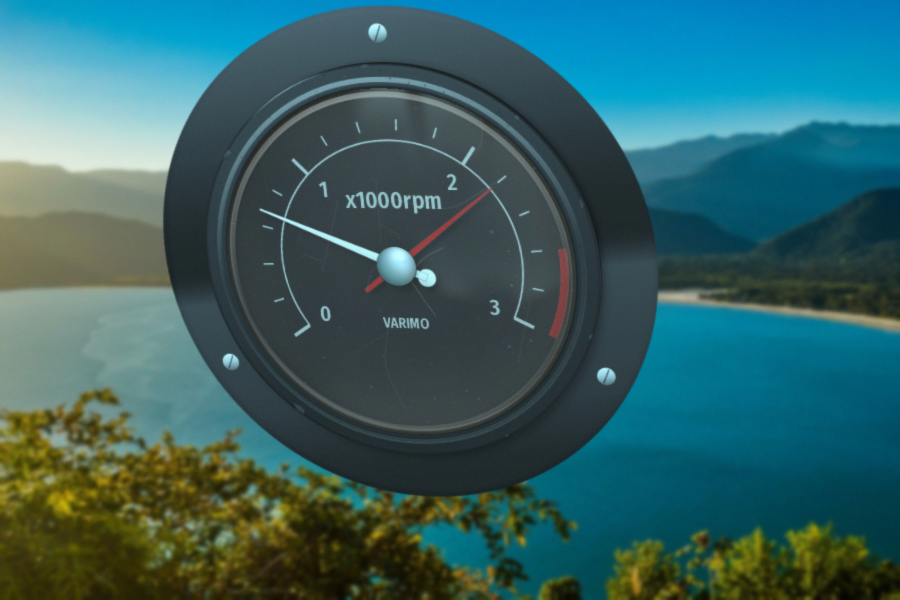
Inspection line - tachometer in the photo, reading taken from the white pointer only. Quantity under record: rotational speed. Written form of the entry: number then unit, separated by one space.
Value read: 700 rpm
